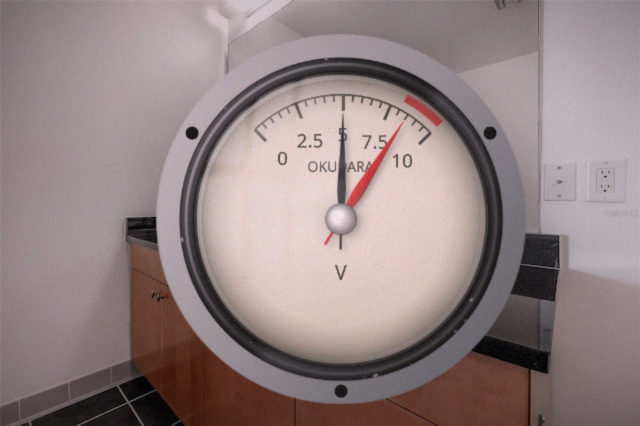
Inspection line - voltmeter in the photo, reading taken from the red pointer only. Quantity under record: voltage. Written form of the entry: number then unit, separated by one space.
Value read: 8.5 V
